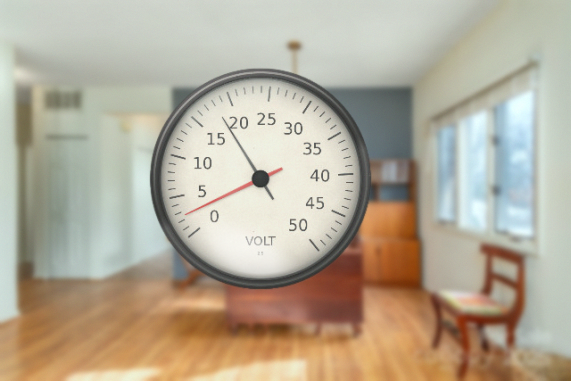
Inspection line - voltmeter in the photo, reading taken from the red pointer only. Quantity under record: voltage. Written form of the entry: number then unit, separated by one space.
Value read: 2.5 V
